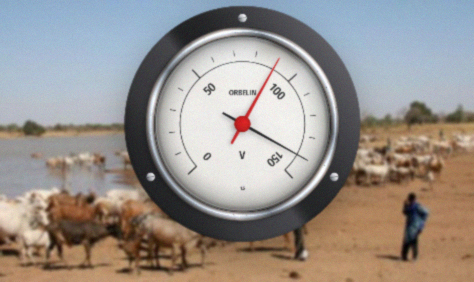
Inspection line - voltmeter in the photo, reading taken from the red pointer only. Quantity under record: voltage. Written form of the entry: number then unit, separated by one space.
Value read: 90 V
